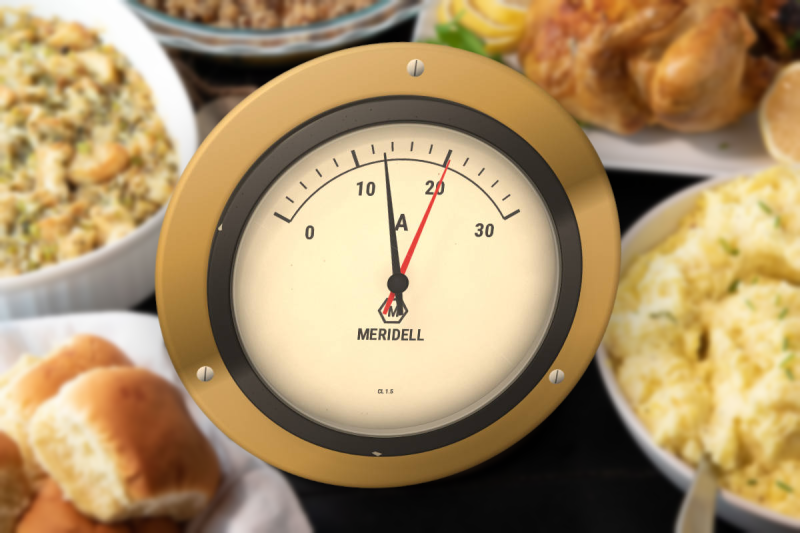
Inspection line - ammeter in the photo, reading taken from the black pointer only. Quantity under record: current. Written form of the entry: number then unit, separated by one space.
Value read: 13 A
